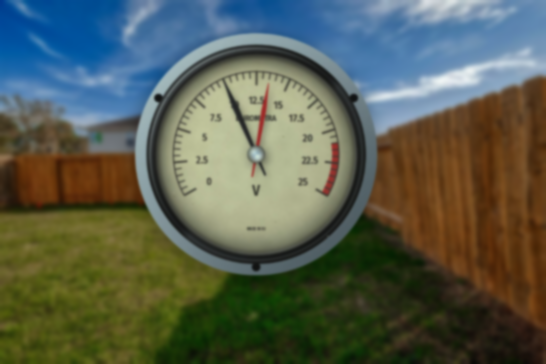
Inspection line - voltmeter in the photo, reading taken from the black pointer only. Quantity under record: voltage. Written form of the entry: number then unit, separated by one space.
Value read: 10 V
